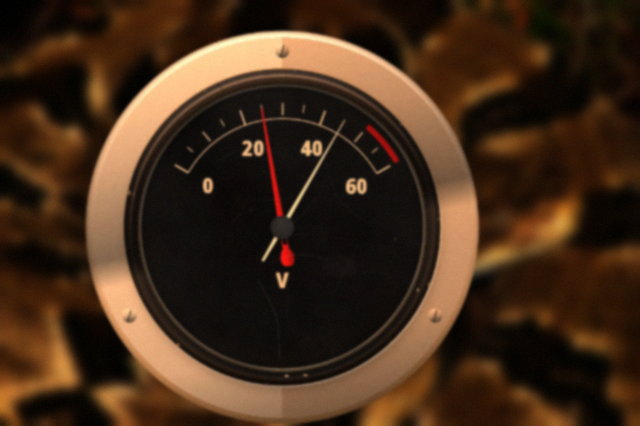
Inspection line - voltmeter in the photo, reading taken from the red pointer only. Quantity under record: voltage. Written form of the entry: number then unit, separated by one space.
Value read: 25 V
